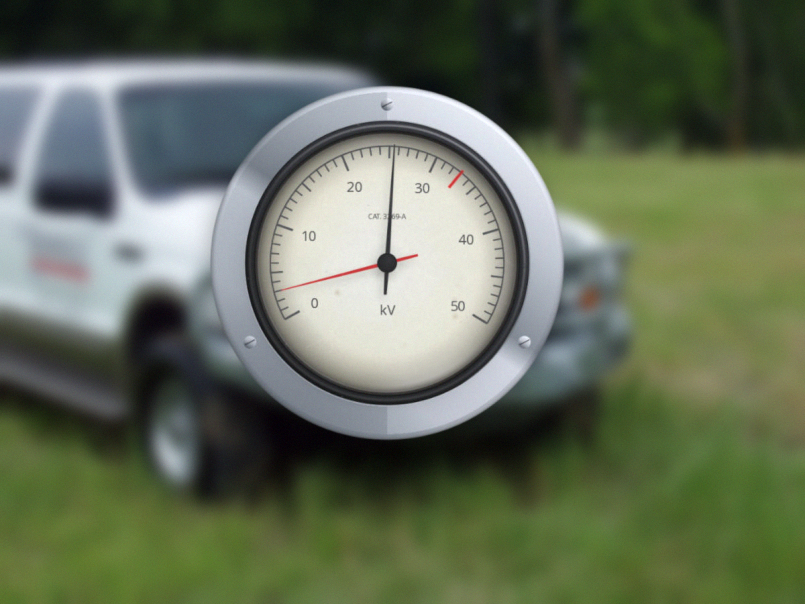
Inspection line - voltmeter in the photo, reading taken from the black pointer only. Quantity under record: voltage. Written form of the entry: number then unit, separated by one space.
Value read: 25.5 kV
